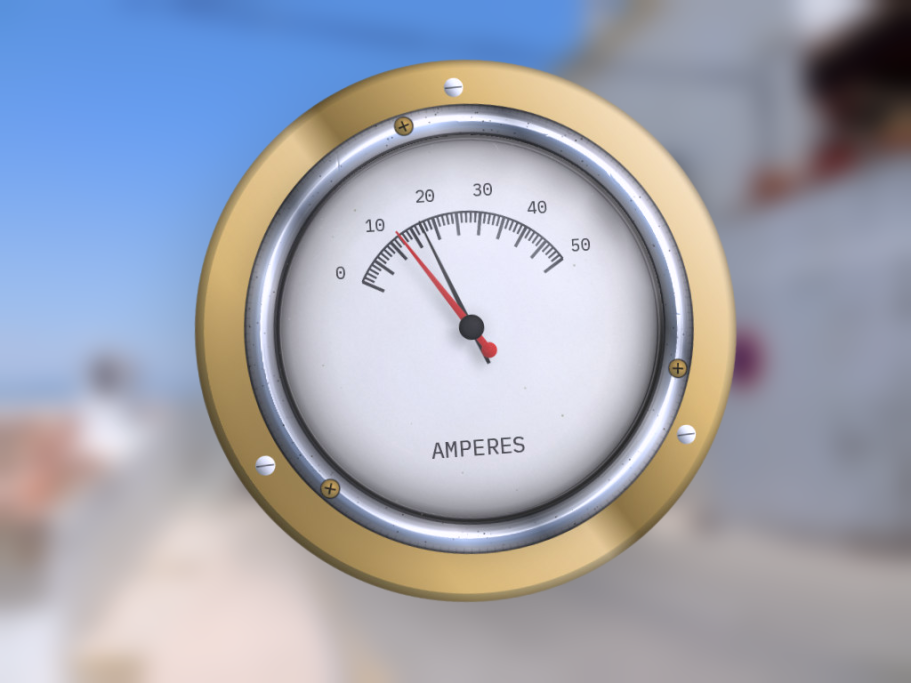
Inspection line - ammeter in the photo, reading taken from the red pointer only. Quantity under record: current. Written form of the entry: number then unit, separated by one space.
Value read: 12 A
